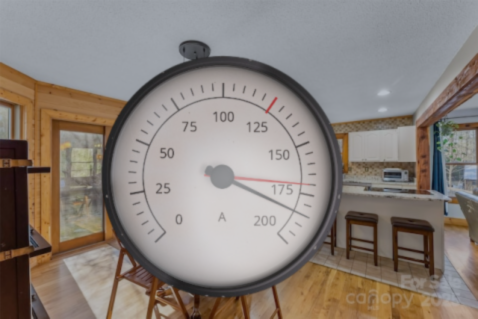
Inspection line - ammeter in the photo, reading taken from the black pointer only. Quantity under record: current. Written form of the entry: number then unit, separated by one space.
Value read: 185 A
